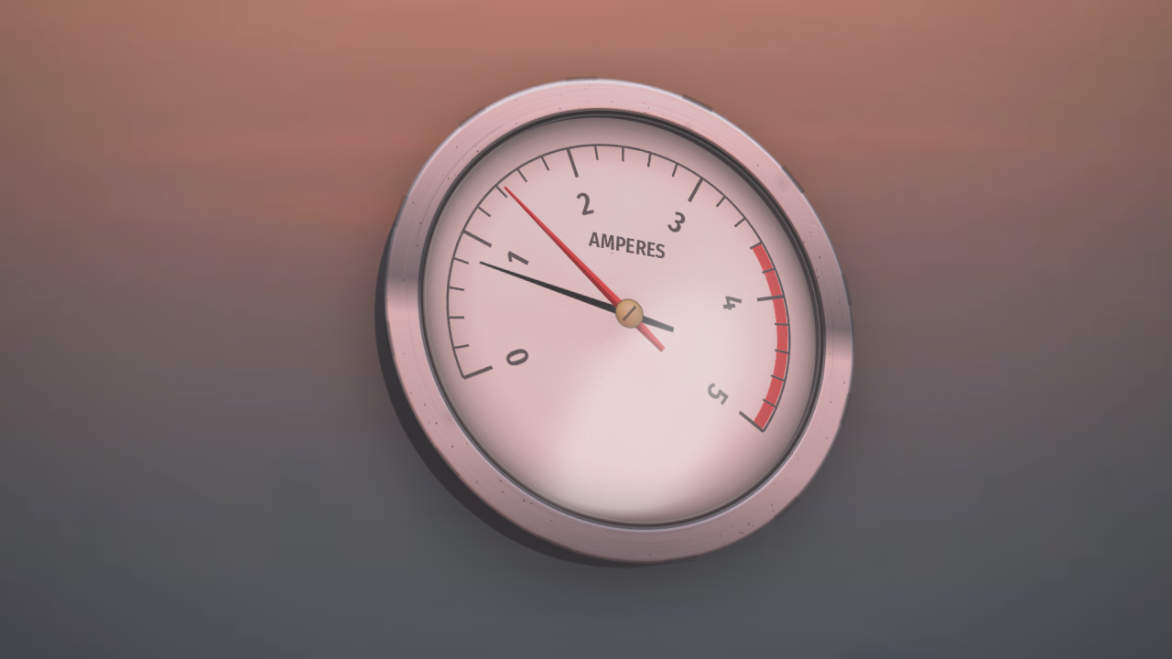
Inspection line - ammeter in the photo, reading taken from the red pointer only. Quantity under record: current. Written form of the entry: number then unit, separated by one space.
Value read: 1.4 A
